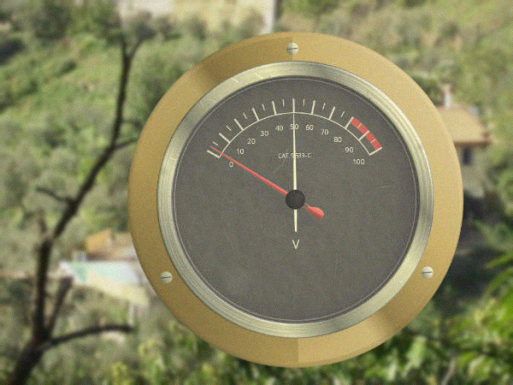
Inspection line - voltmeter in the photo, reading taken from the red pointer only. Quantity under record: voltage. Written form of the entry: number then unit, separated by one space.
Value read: 2.5 V
